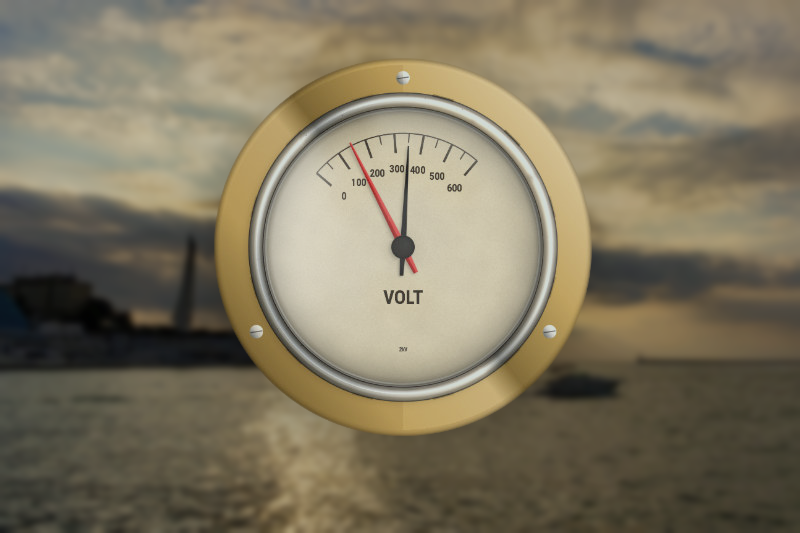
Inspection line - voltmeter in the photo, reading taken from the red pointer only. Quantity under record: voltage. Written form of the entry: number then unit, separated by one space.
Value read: 150 V
